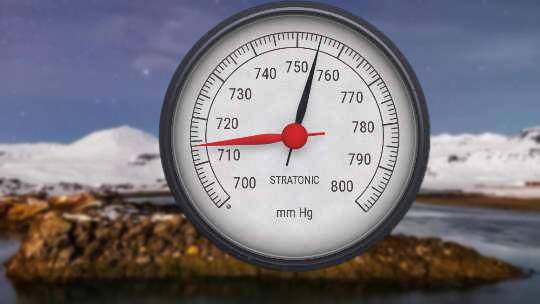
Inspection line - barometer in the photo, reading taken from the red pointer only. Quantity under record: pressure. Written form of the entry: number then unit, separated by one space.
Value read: 714 mmHg
